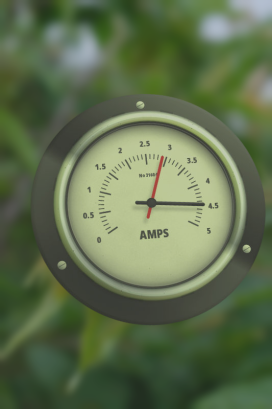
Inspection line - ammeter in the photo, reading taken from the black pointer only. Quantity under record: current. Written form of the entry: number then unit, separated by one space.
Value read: 4.5 A
